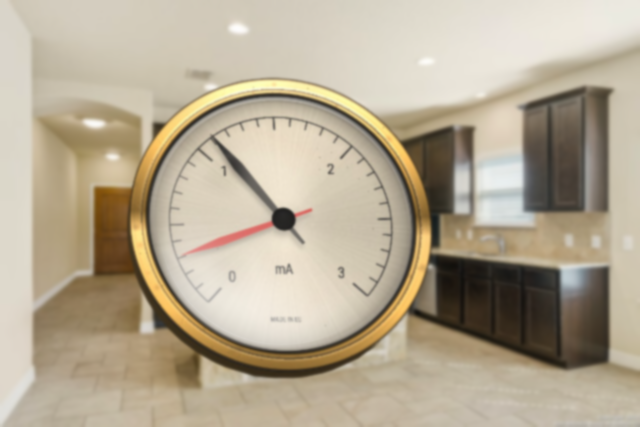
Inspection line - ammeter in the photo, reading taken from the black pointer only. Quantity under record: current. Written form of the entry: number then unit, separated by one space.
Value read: 1.1 mA
